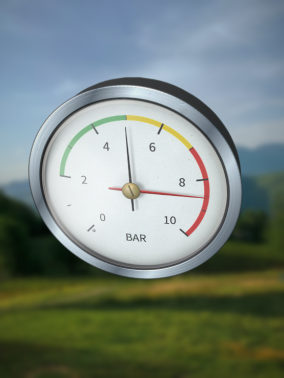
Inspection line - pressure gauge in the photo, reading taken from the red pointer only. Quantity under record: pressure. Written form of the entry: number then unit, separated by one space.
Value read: 8.5 bar
